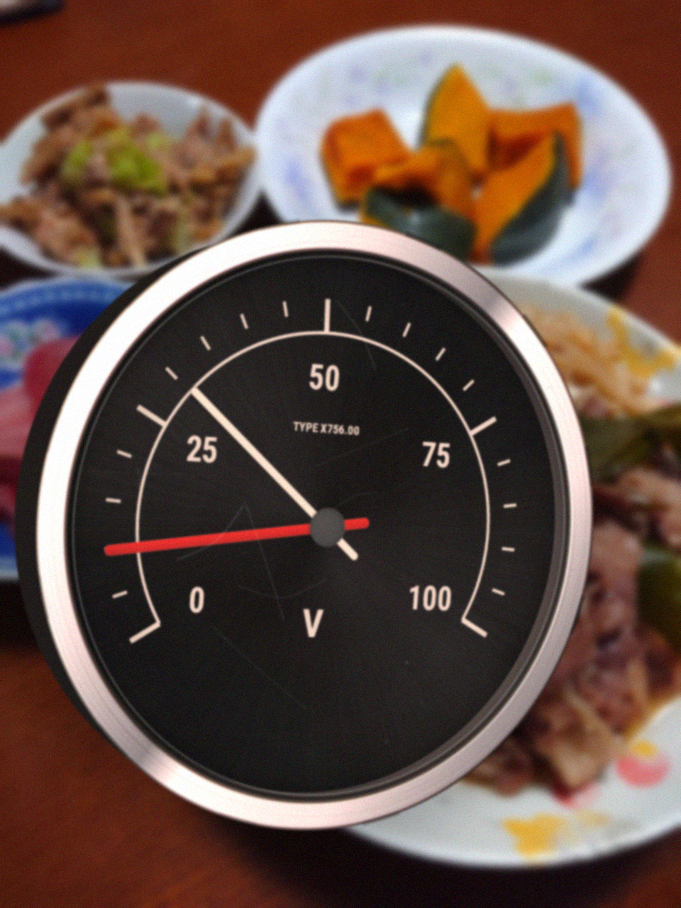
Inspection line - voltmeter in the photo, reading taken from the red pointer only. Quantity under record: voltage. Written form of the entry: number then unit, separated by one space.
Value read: 10 V
